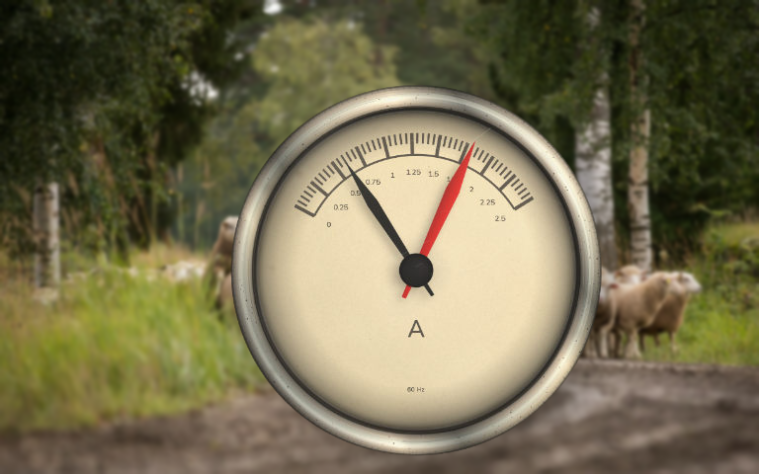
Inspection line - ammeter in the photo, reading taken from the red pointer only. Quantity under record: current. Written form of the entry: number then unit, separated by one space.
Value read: 1.8 A
